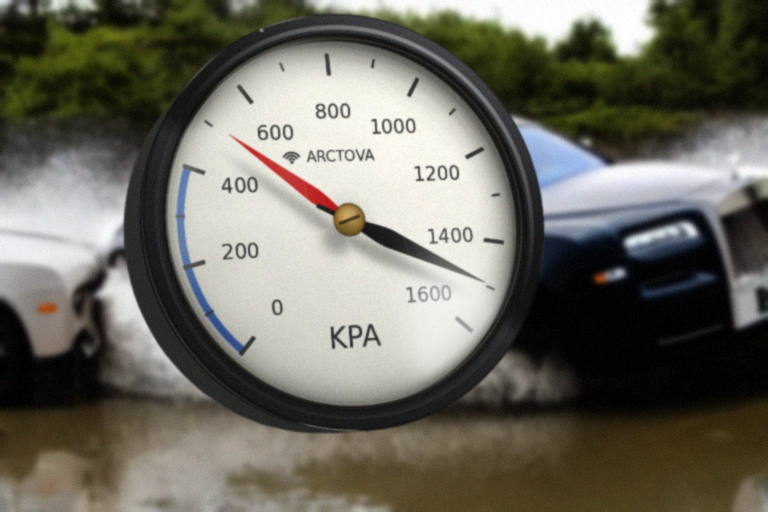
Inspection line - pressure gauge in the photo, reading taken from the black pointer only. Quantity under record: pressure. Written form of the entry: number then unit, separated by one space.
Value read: 1500 kPa
